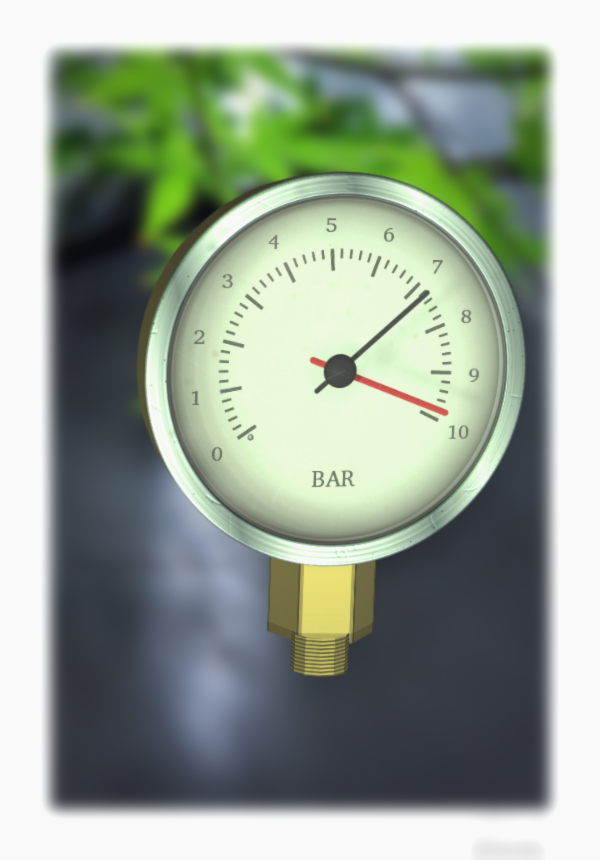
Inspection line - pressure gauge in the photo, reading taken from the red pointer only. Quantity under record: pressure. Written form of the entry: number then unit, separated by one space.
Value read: 9.8 bar
